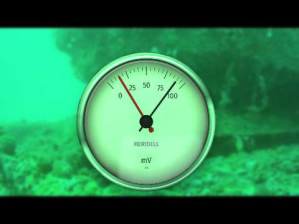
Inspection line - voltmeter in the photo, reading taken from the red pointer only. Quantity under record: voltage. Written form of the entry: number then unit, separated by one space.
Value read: 15 mV
